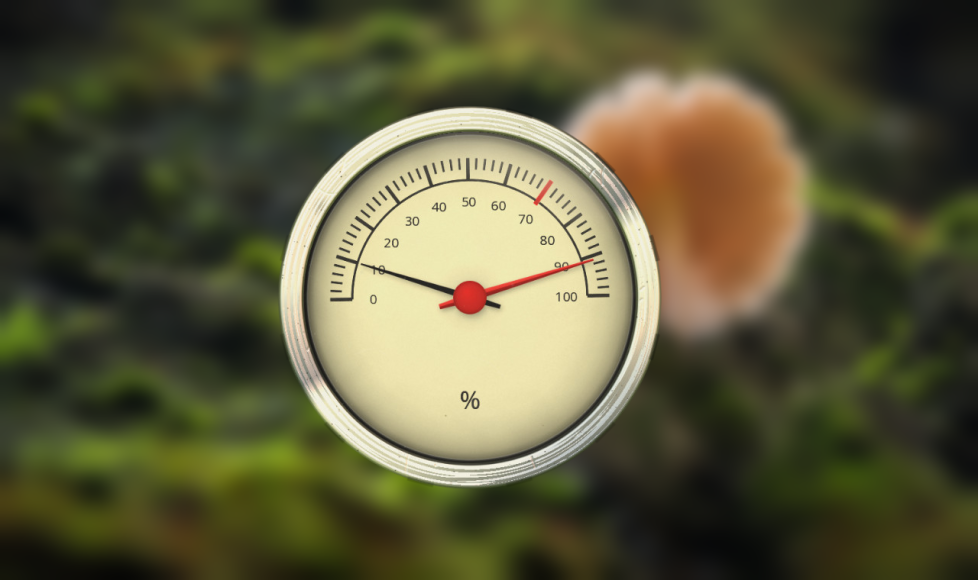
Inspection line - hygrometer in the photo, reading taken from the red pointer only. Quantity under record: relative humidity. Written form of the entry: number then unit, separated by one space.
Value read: 91 %
